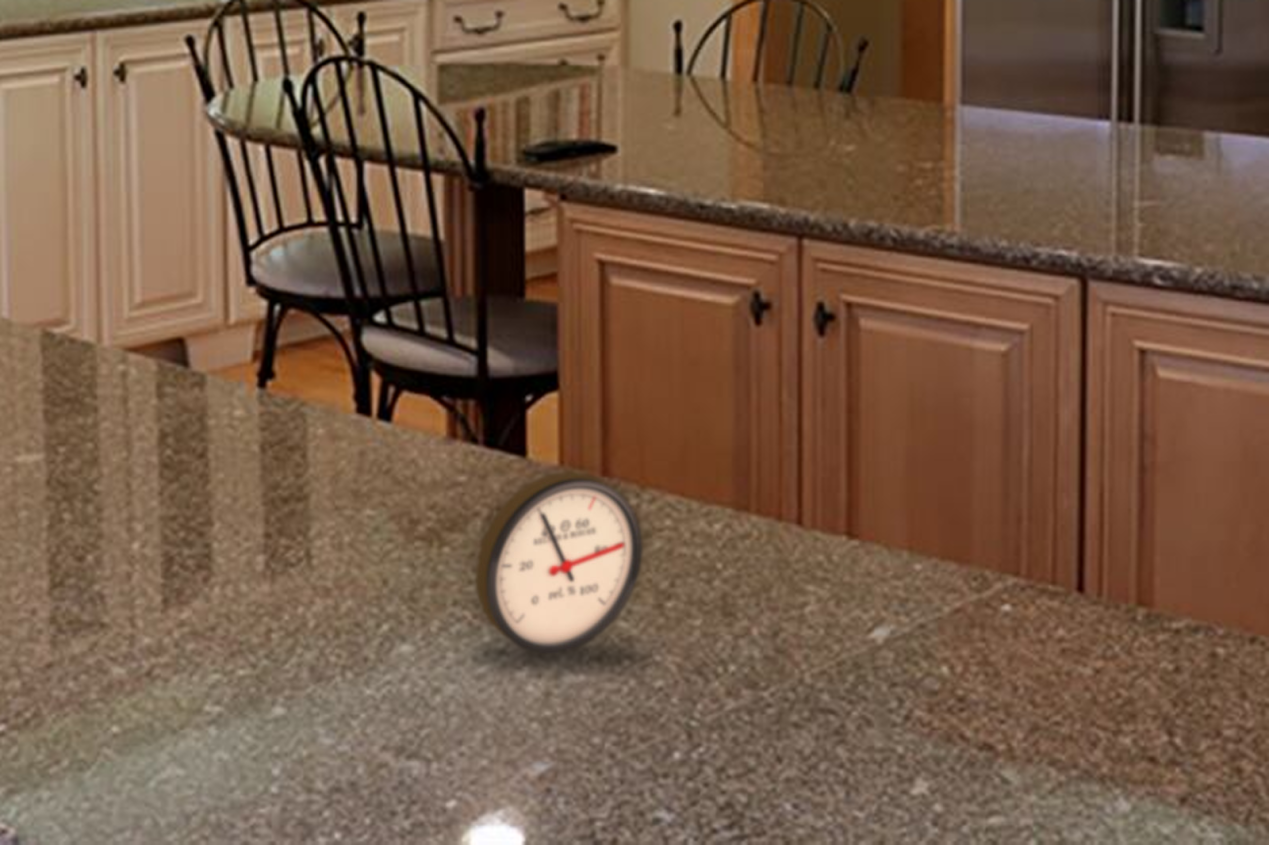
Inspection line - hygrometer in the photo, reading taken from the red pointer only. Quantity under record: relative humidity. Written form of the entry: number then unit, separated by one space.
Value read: 80 %
